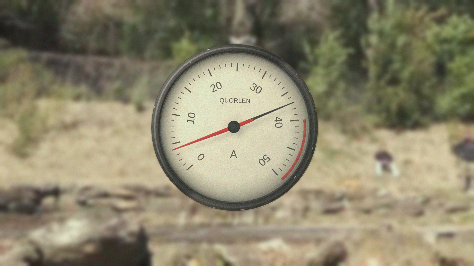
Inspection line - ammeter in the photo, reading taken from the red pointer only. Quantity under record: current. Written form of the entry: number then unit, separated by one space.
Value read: 4 A
